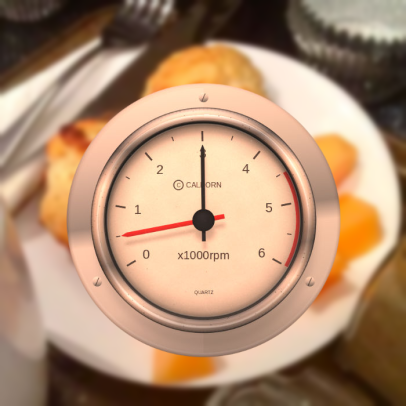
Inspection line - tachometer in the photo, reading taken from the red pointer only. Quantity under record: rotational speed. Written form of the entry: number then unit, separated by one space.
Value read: 500 rpm
